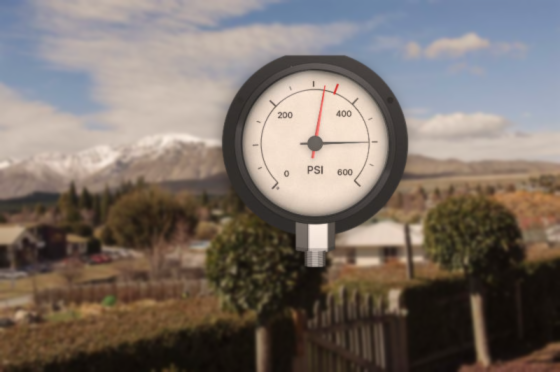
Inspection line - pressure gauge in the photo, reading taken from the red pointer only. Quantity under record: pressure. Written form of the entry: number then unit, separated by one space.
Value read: 325 psi
